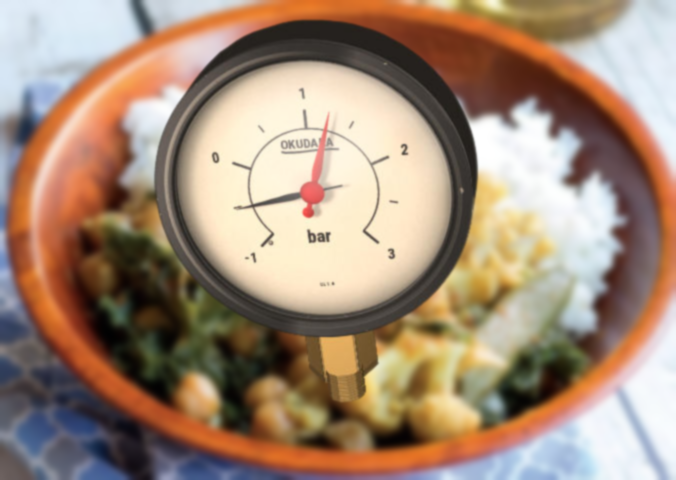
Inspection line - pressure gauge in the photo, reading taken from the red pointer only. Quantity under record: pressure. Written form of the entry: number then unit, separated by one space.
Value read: 1.25 bar
